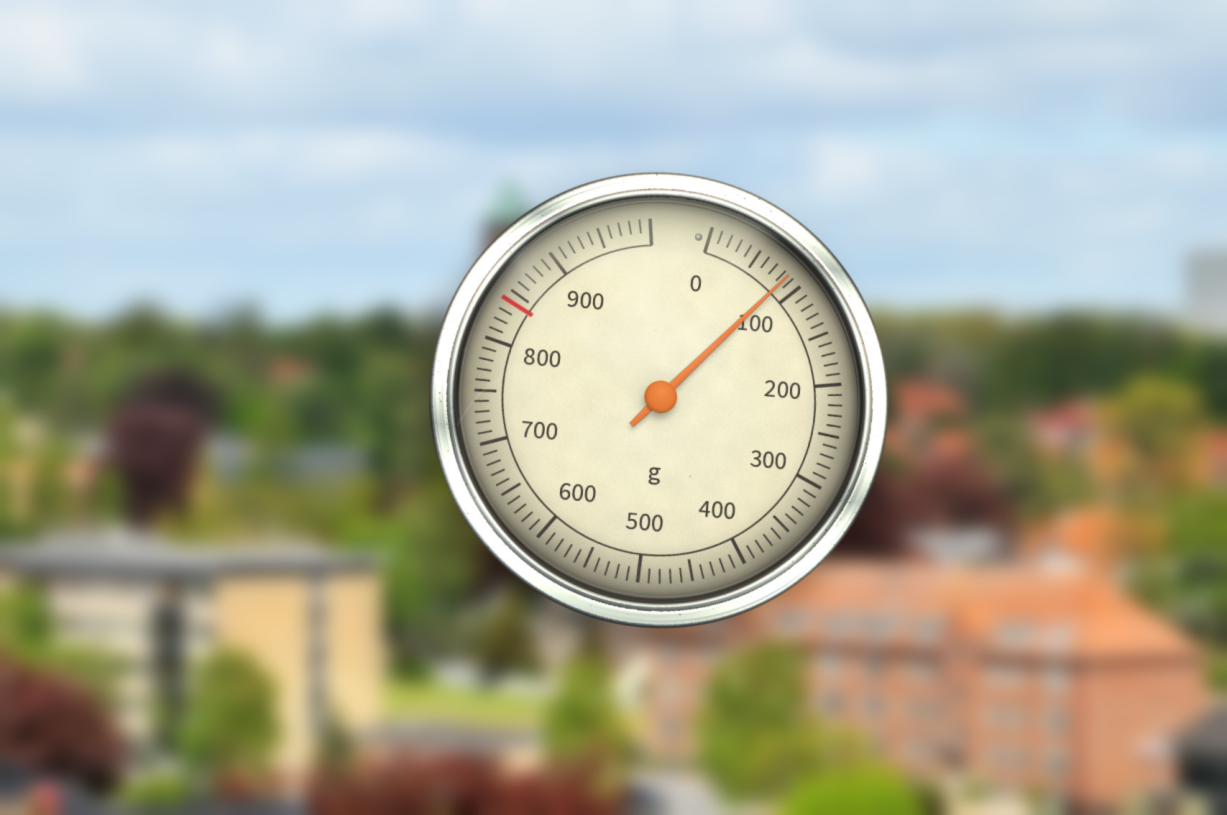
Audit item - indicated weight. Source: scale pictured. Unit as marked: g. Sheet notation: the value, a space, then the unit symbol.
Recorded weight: 85 g
